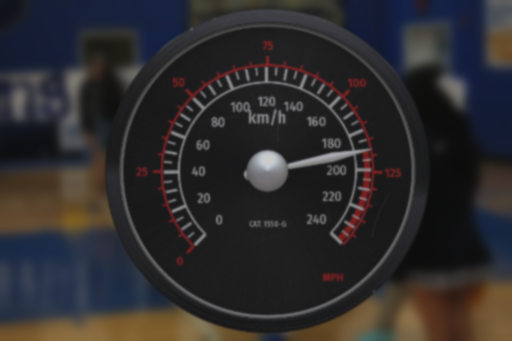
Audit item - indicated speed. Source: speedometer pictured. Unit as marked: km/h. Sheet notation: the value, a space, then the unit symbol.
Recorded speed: 190 km/h
